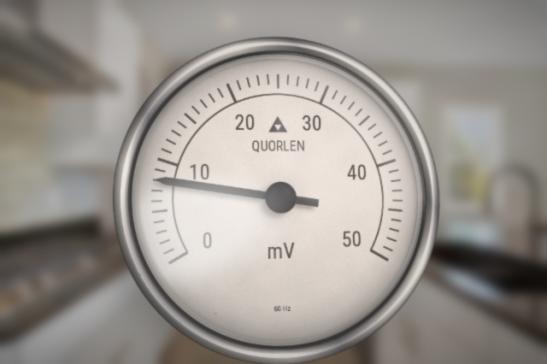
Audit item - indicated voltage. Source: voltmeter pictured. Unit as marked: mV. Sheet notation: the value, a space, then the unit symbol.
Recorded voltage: 8 mV
